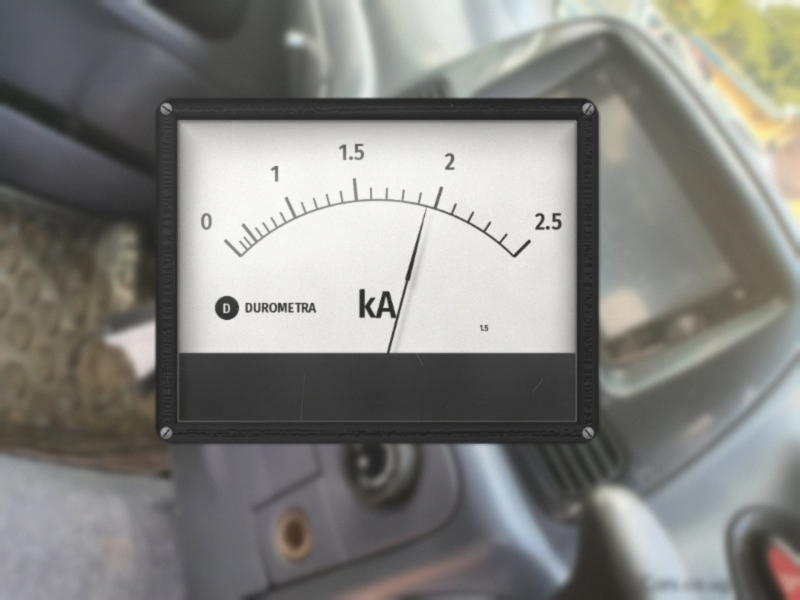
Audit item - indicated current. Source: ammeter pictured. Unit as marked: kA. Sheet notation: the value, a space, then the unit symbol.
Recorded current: 1.95 kA
